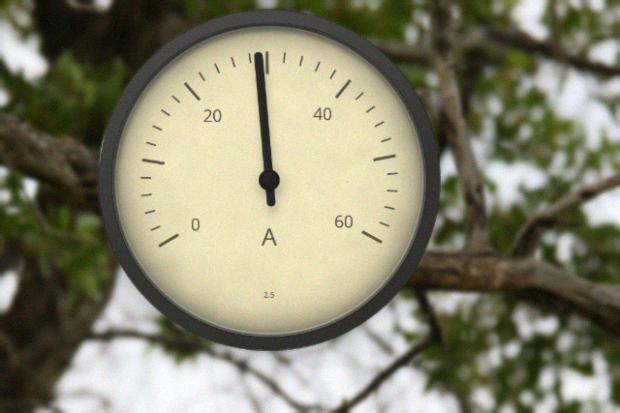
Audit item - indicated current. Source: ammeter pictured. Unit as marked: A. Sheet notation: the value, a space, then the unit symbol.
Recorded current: 29 A
